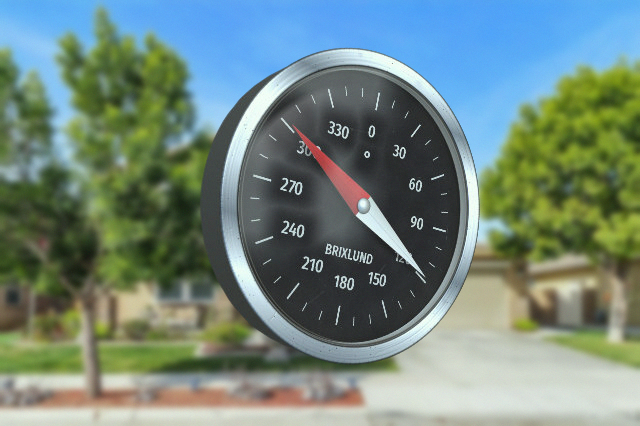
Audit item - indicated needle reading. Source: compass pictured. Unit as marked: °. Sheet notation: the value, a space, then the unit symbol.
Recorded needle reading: 300 °
